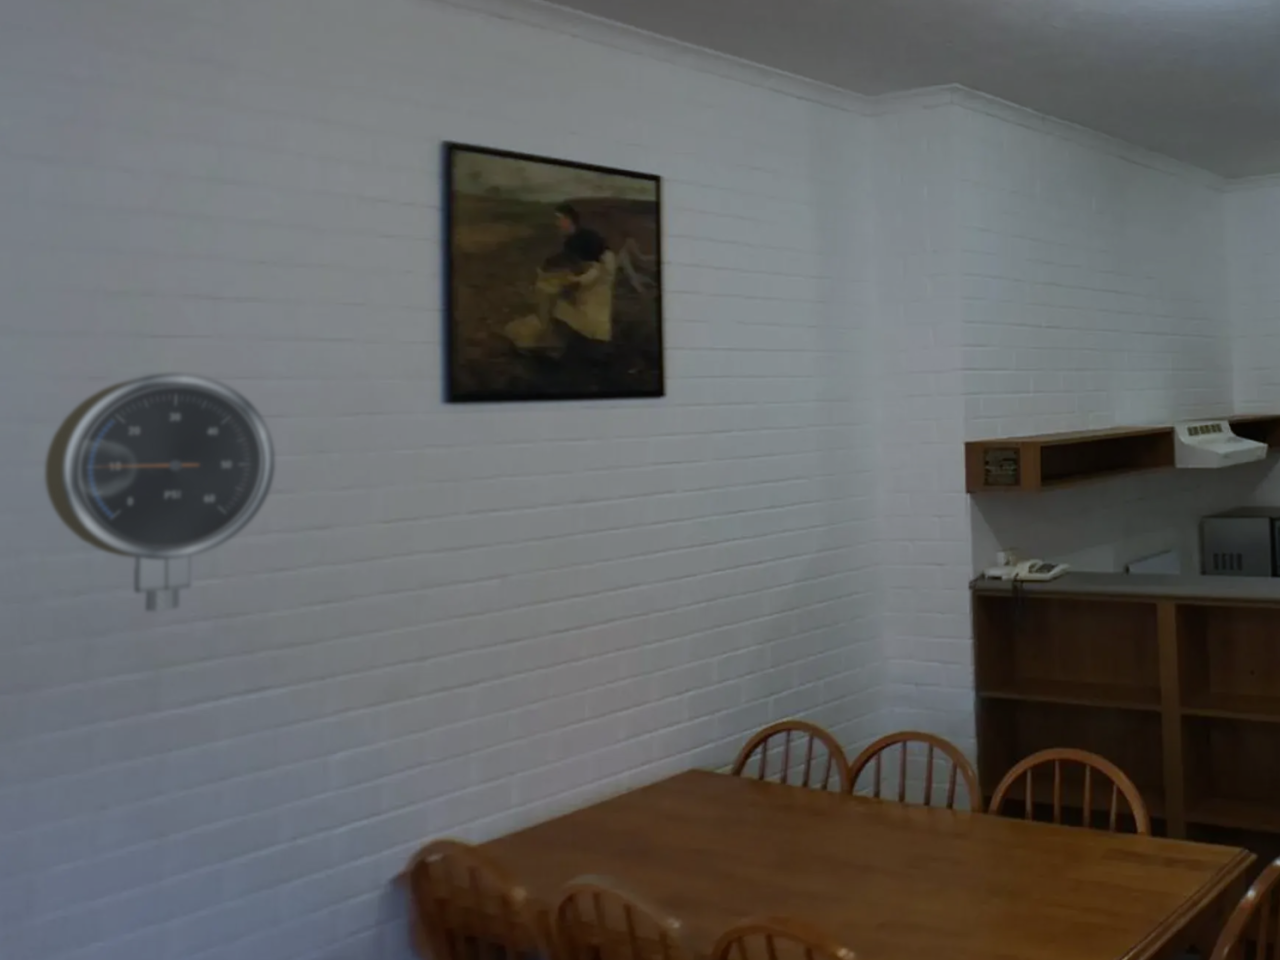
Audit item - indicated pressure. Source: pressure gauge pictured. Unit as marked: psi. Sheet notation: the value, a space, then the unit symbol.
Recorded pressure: 10 psi
